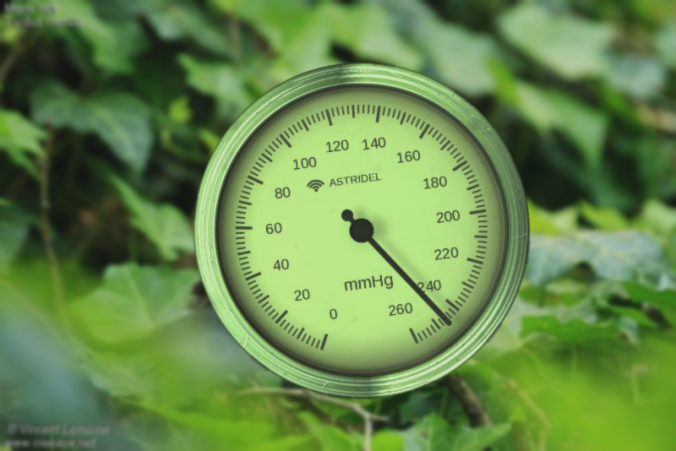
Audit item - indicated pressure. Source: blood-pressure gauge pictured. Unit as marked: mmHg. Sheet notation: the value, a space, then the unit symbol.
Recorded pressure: 246 mmHg
